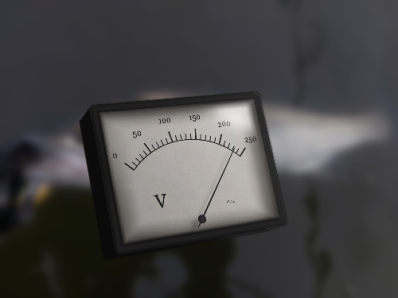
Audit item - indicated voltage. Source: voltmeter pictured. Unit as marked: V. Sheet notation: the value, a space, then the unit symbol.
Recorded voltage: 230 V
